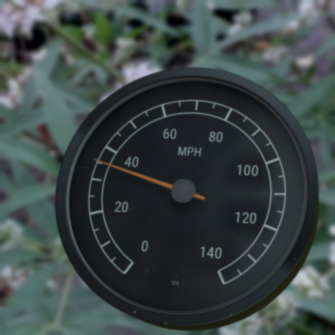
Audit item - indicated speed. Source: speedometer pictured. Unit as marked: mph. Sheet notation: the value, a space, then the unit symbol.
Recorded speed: 35 mph
